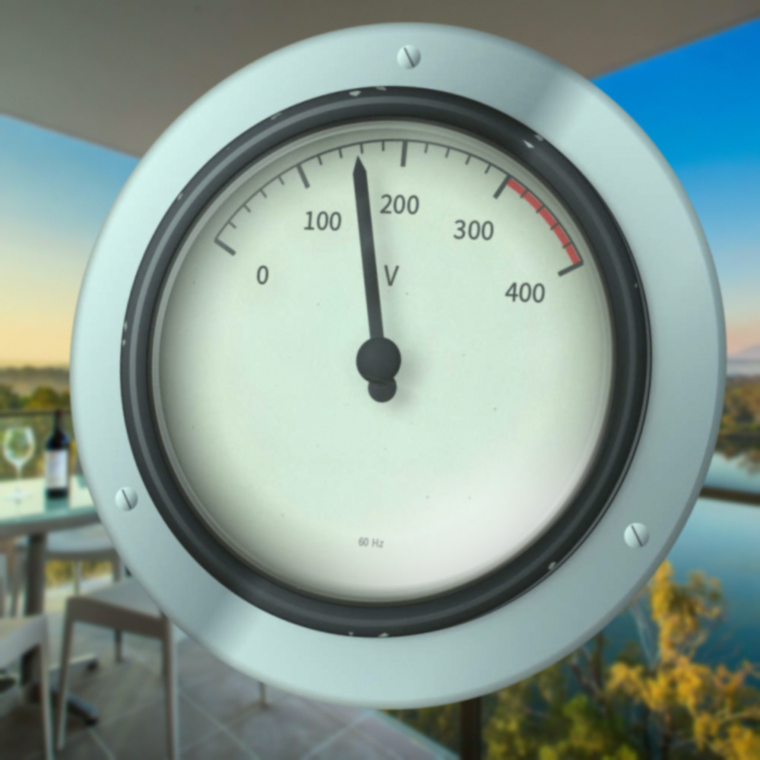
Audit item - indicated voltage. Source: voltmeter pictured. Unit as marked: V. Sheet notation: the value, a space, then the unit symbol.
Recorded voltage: 160 V
